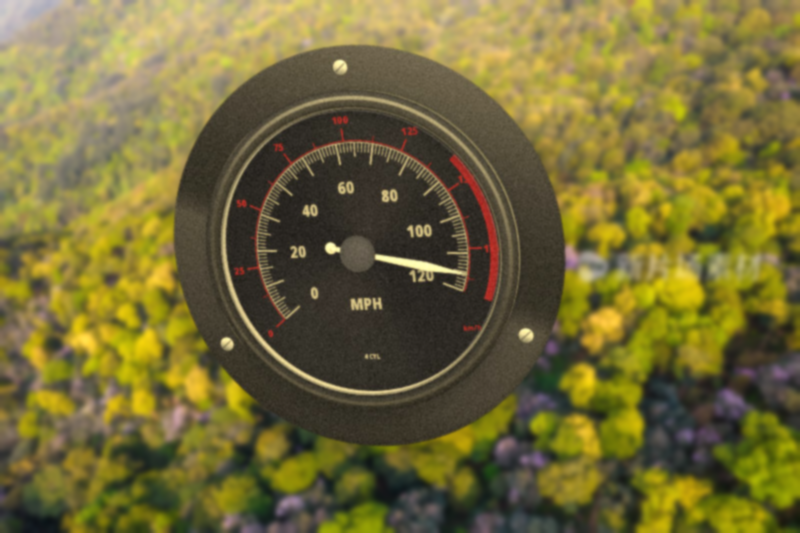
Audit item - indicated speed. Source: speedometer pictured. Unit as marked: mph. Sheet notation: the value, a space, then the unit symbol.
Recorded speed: 115 mph
